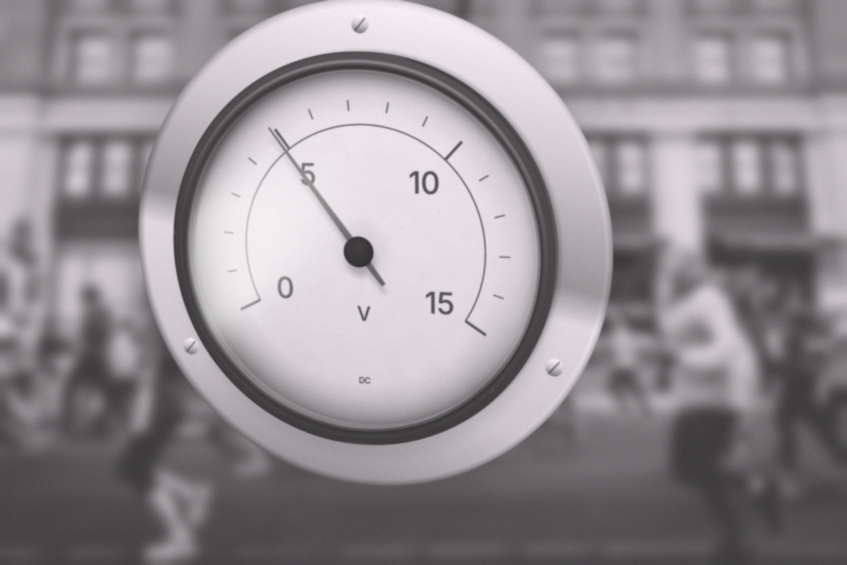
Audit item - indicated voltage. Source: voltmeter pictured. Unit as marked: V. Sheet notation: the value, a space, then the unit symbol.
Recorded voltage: 5 V
